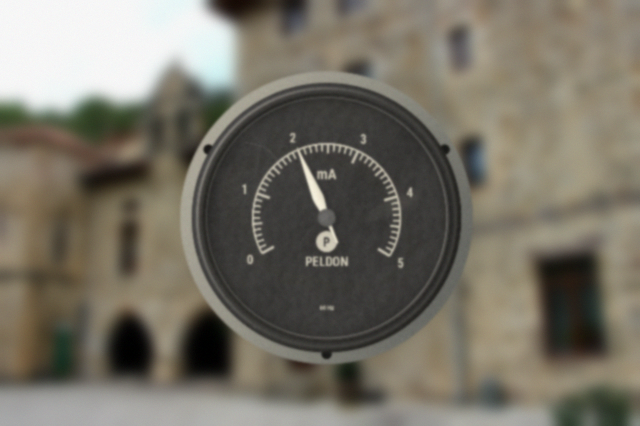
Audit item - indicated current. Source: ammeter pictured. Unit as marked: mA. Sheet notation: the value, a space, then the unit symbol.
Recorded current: 2 mA
